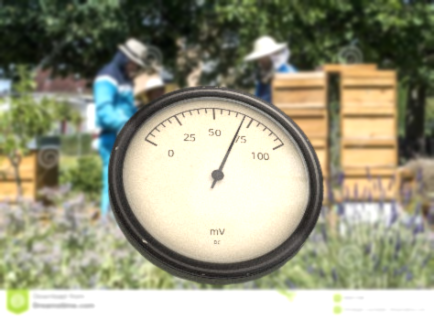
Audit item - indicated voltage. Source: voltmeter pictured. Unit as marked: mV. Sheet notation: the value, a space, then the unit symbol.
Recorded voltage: 70 mV
